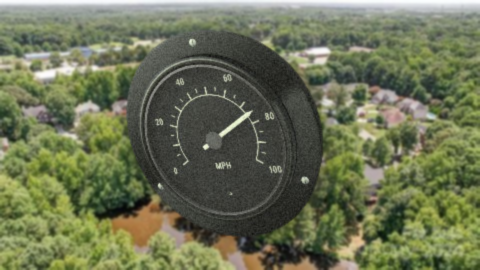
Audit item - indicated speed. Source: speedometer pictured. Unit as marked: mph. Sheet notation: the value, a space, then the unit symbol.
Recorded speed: 75 mph
